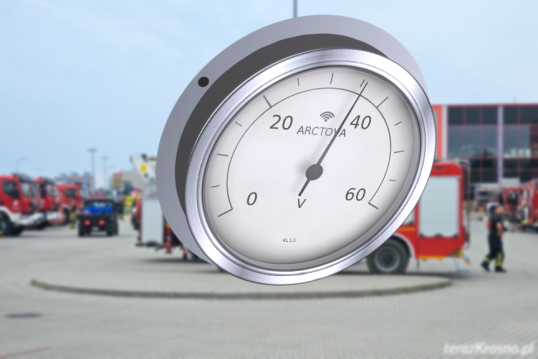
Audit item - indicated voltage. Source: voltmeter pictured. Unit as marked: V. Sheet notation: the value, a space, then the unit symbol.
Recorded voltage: 35 V
